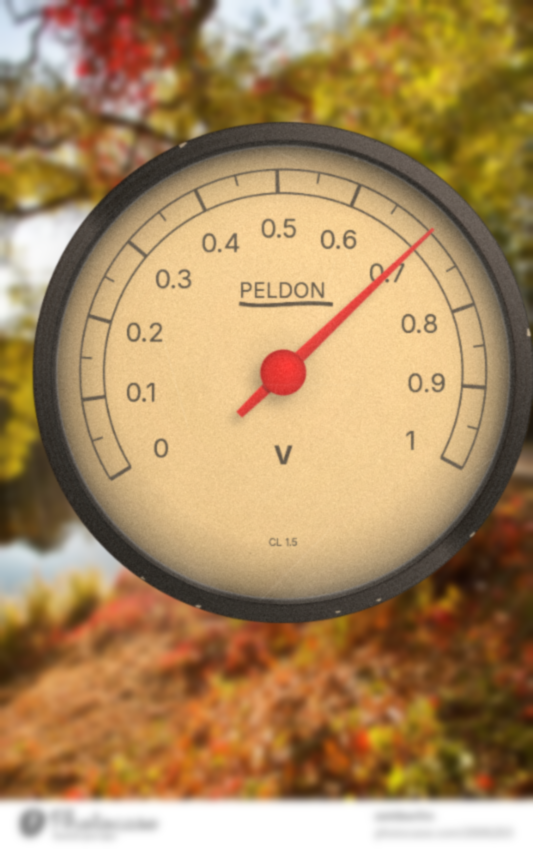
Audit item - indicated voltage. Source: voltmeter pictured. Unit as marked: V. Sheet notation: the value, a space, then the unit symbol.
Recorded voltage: 0.7 V
